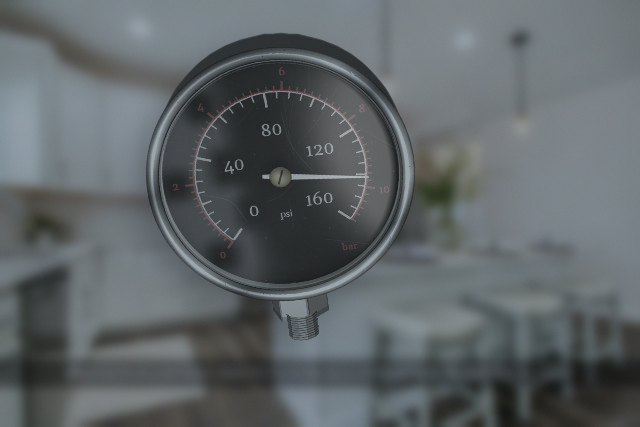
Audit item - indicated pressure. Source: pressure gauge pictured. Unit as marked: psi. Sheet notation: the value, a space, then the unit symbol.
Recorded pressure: 140 psi
